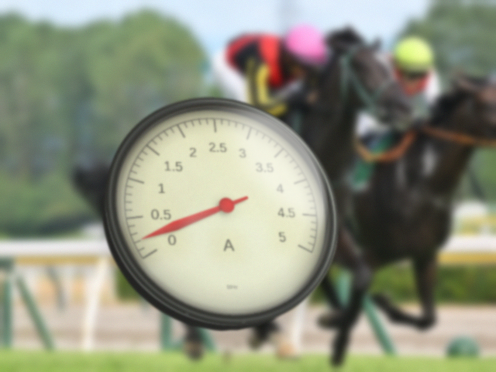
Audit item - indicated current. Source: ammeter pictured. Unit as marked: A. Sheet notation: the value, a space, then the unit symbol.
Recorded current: 0.2 A
